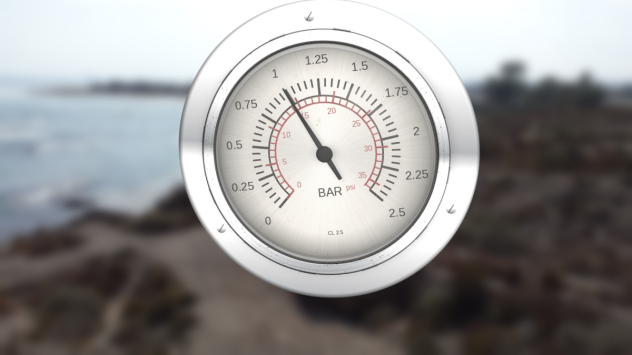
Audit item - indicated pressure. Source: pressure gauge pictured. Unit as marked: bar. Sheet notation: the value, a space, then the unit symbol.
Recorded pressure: 1 bar
